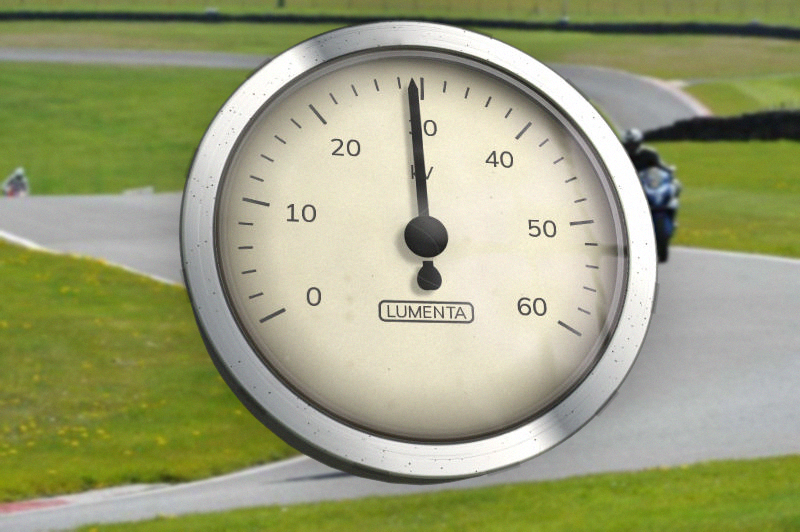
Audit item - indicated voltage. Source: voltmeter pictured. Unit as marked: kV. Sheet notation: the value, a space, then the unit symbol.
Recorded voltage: 29 kV
